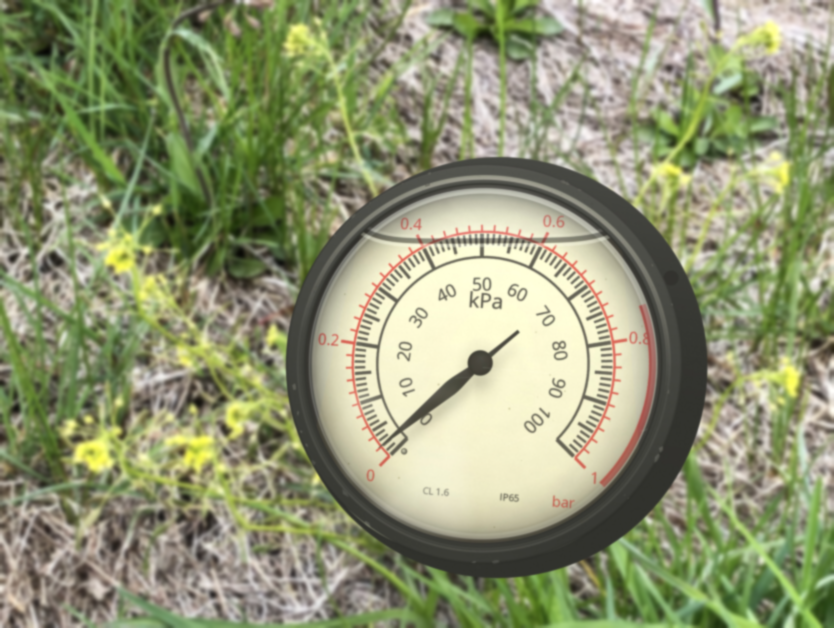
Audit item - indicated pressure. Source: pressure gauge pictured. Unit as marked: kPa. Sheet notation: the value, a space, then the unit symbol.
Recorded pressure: 2 kPa
